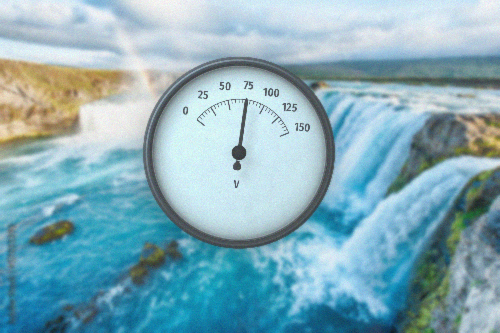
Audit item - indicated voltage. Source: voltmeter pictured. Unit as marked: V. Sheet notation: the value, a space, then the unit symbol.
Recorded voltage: 75 V
